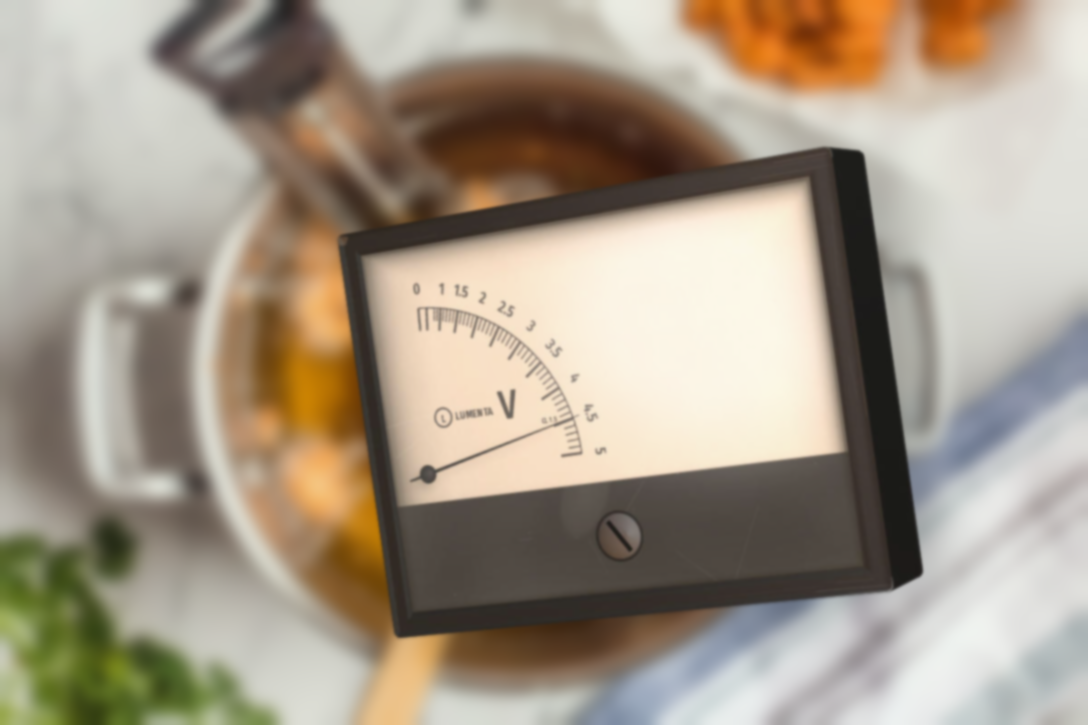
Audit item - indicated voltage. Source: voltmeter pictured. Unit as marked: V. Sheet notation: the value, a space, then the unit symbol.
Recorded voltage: 4.5 V
